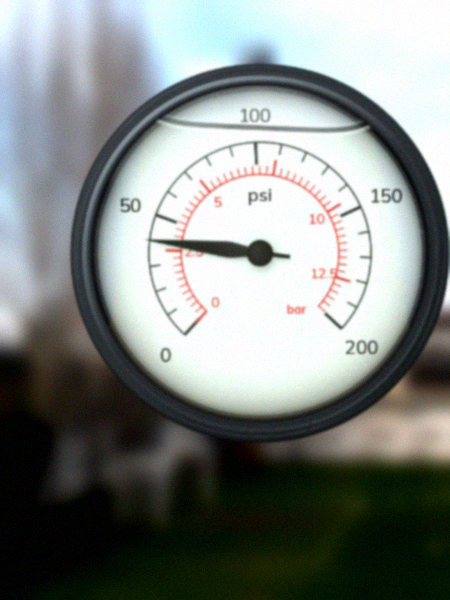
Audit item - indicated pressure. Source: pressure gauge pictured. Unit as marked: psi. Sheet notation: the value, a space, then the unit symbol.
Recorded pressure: 40 psi
